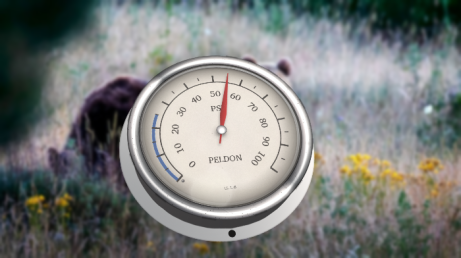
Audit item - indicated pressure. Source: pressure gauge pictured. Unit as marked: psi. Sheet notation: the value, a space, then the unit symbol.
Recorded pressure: 55 psi
